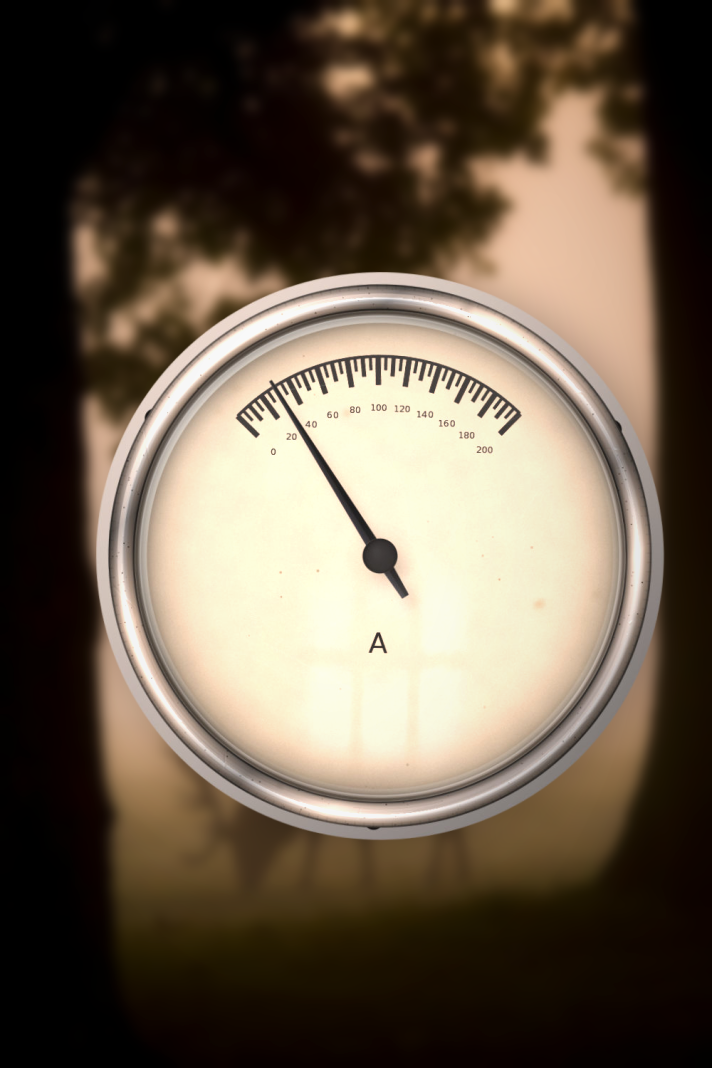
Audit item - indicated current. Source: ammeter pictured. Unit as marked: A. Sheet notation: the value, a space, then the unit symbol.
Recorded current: 30 A
